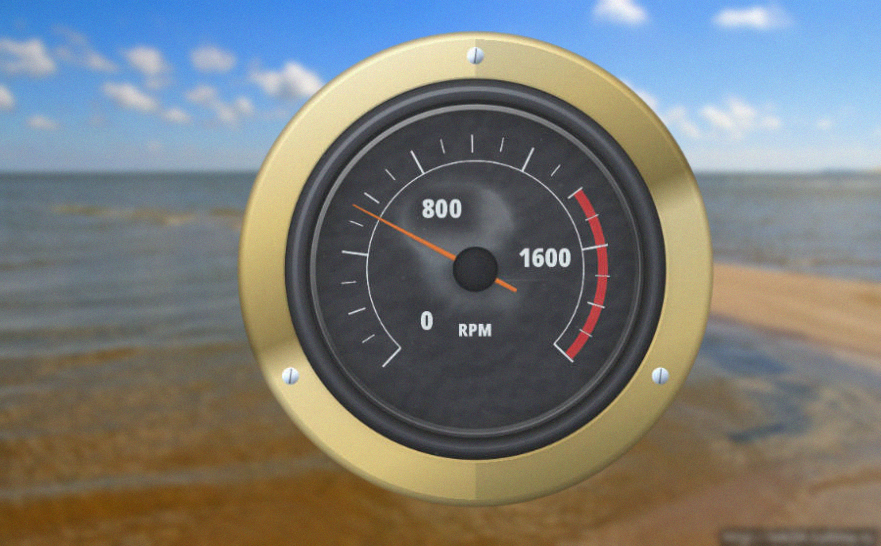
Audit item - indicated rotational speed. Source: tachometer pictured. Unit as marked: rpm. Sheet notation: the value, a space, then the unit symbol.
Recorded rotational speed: 550 rpm
